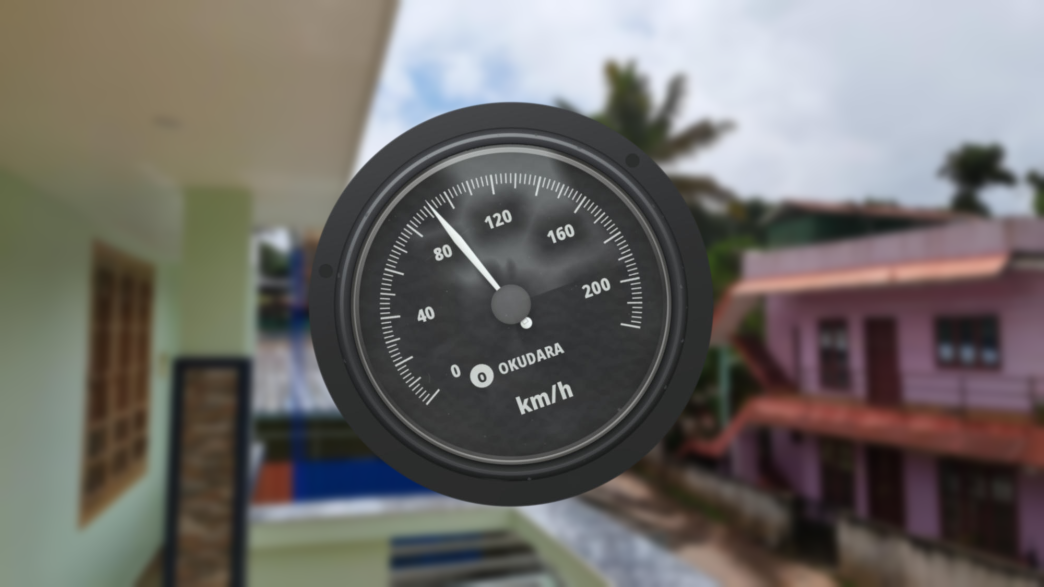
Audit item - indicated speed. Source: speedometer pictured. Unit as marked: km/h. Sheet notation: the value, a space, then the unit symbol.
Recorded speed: 92 km/h
